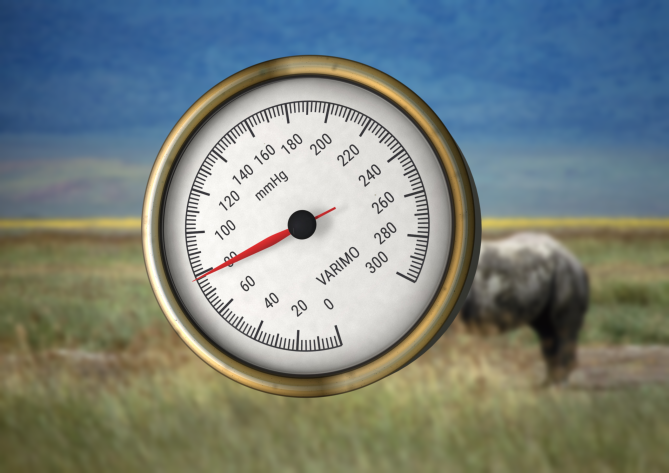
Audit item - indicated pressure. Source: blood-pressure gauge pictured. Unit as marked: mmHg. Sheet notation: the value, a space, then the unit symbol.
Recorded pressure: 78 mmHg
